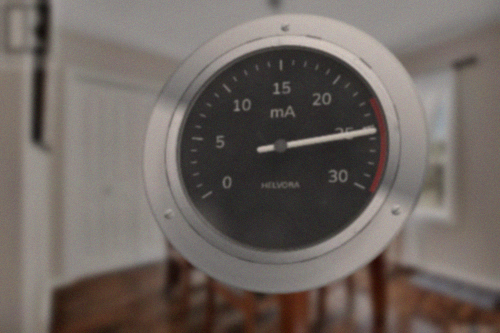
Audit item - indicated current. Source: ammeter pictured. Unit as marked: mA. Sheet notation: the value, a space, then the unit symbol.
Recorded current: 25.5 mA
